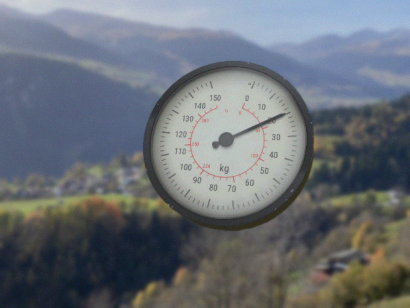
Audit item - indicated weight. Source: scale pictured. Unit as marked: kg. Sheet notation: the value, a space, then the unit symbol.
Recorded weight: 20 kg
